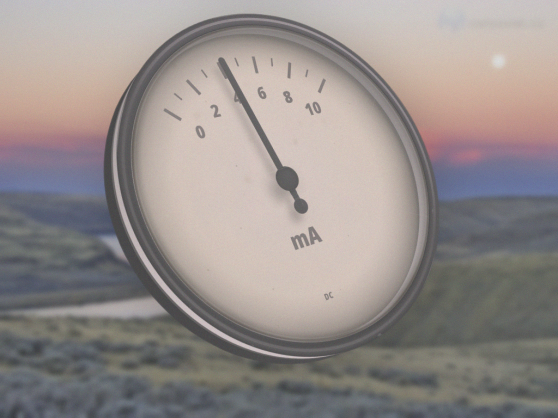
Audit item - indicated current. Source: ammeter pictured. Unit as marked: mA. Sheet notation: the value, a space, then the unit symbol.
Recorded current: 4 mA
